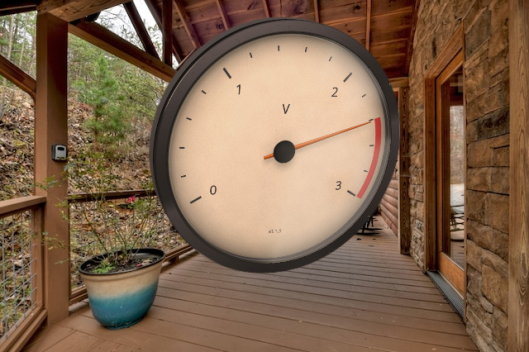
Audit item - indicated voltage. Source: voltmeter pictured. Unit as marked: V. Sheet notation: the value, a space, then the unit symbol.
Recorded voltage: 2.4 V
